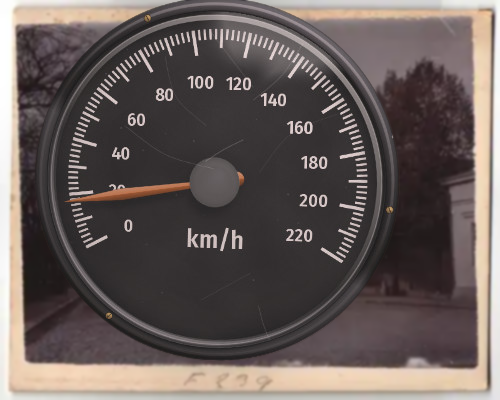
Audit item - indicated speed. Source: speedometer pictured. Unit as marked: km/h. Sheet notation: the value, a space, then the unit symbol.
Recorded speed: 18 km/h
